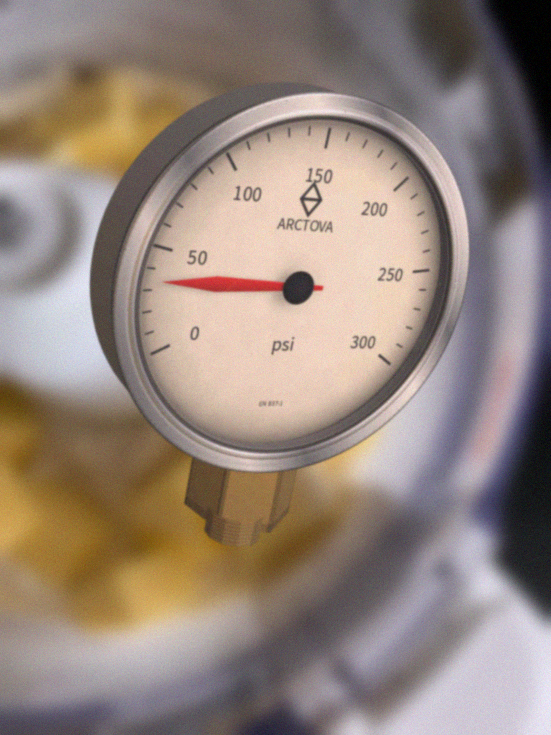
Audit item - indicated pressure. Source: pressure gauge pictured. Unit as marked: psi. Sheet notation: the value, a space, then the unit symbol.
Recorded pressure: 35 psi
